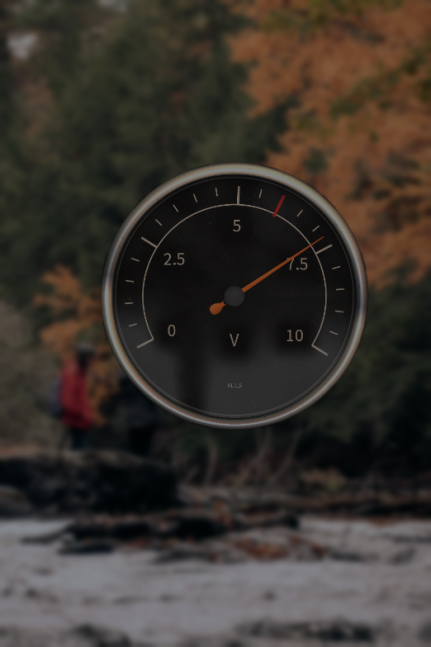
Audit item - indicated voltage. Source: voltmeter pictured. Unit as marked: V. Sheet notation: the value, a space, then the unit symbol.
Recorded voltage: 7.25 V
